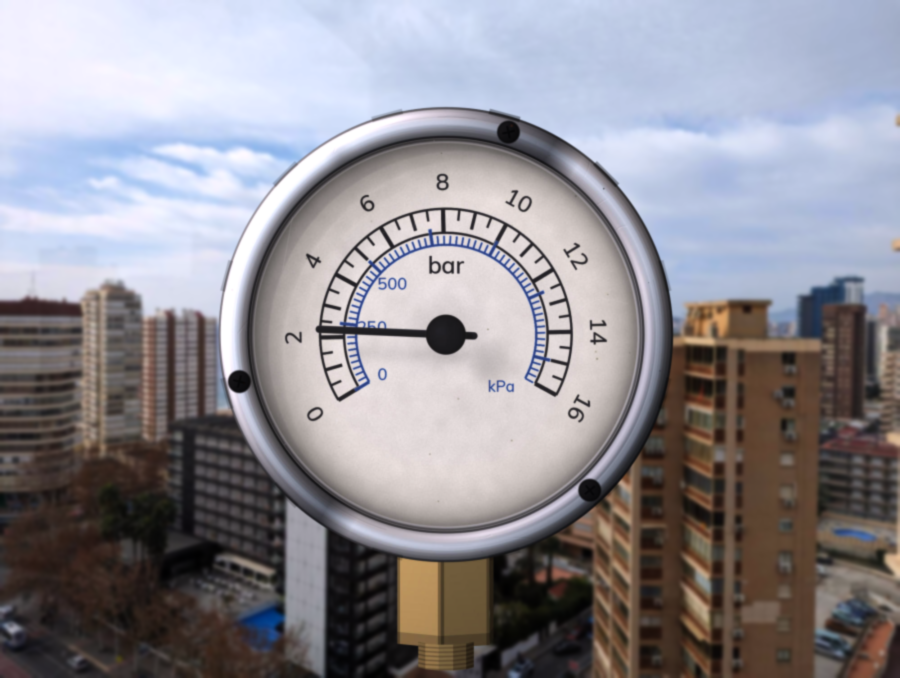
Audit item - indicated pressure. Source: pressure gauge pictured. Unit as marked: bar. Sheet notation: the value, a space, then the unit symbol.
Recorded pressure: 2.25 bar
